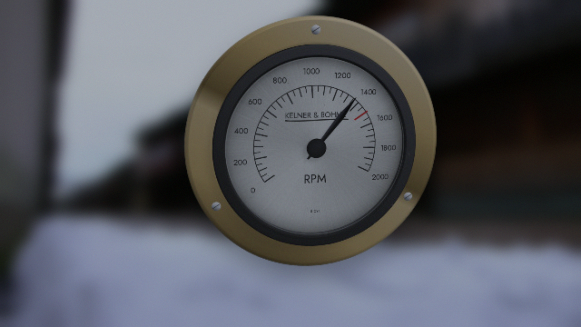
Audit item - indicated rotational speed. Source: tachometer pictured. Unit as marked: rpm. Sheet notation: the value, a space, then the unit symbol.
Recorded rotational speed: 1350 rpm
